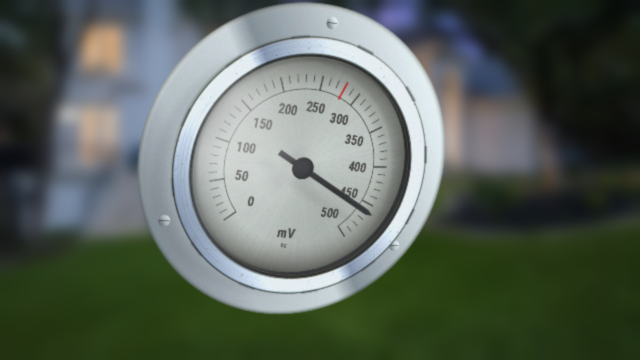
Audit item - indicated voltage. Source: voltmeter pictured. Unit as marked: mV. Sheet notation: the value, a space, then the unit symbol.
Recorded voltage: 460 mV
